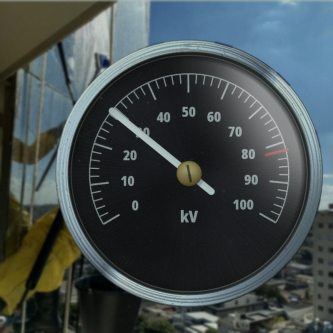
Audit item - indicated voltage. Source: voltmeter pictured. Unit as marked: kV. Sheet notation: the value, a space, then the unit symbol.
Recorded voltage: 29 kV
